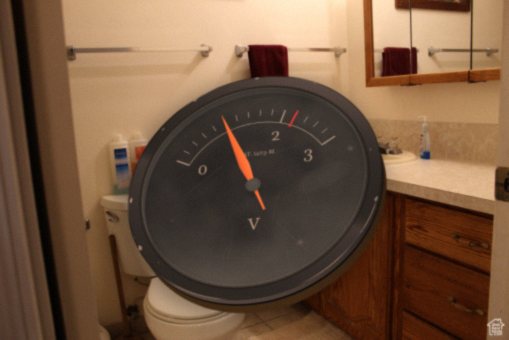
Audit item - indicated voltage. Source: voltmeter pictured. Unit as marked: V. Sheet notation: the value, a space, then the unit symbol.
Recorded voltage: 1 V
